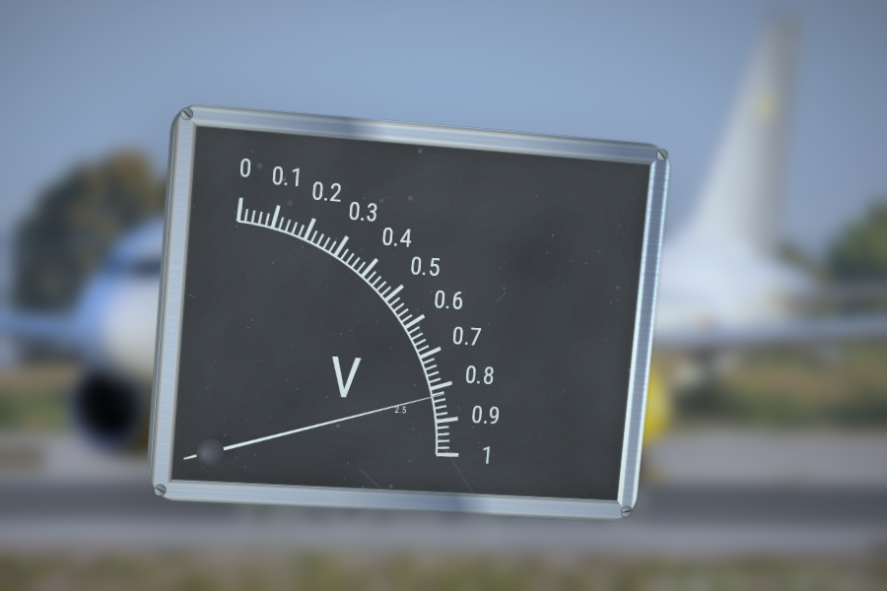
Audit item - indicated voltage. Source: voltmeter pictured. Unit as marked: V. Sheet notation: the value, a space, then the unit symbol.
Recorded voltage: 0.82 V
